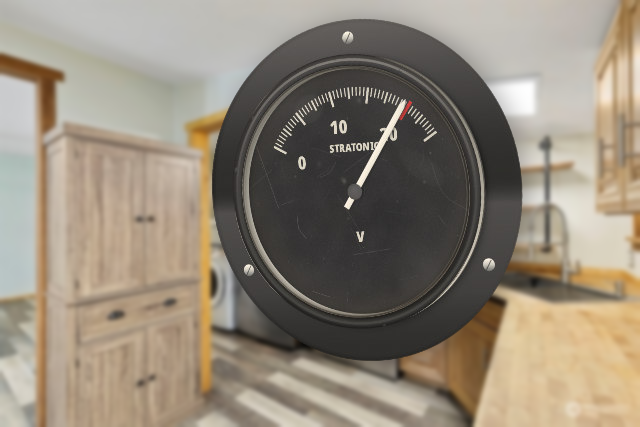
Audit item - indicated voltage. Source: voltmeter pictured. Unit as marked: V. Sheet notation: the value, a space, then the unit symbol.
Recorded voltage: 20 V
